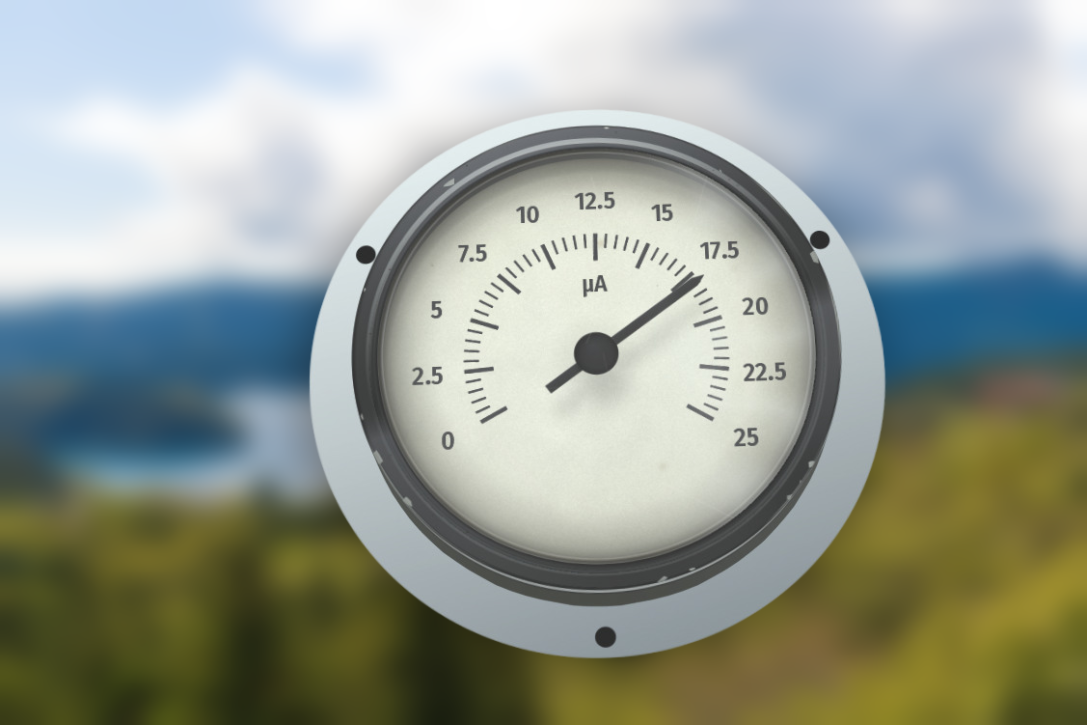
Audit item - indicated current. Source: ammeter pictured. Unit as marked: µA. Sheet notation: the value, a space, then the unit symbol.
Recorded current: 18 µA
